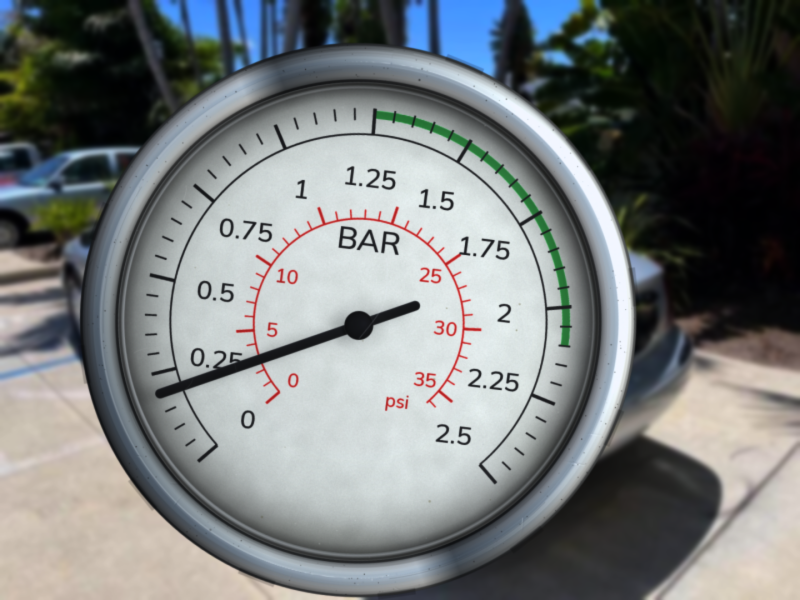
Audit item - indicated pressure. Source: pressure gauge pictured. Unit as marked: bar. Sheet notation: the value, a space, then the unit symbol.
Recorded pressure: 0.2 bar
